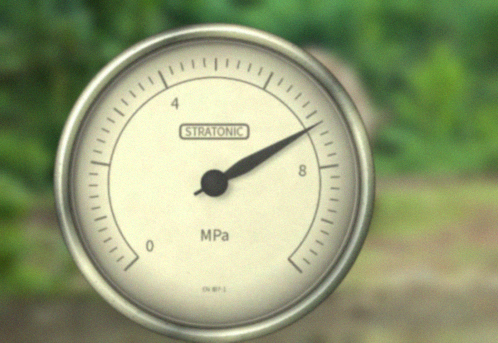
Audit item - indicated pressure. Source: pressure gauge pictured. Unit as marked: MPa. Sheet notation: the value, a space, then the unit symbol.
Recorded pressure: 7.2 MPa
